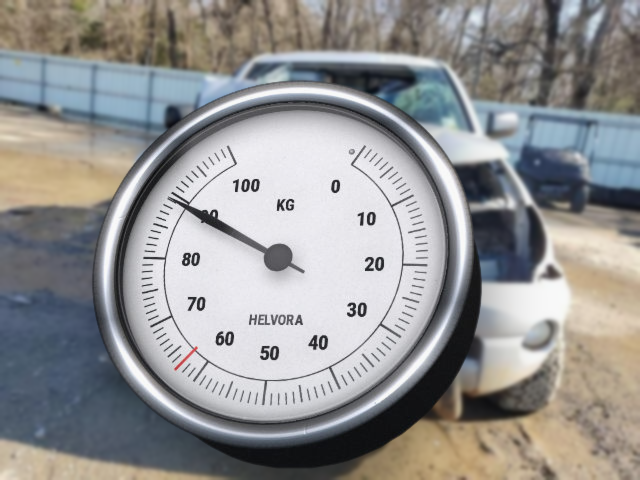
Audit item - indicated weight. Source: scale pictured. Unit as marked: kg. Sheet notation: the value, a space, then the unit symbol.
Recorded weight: 89 kg
